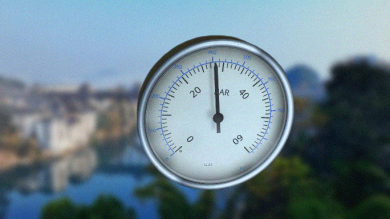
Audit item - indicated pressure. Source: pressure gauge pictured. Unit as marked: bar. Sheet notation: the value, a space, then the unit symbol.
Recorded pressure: 28 bar
